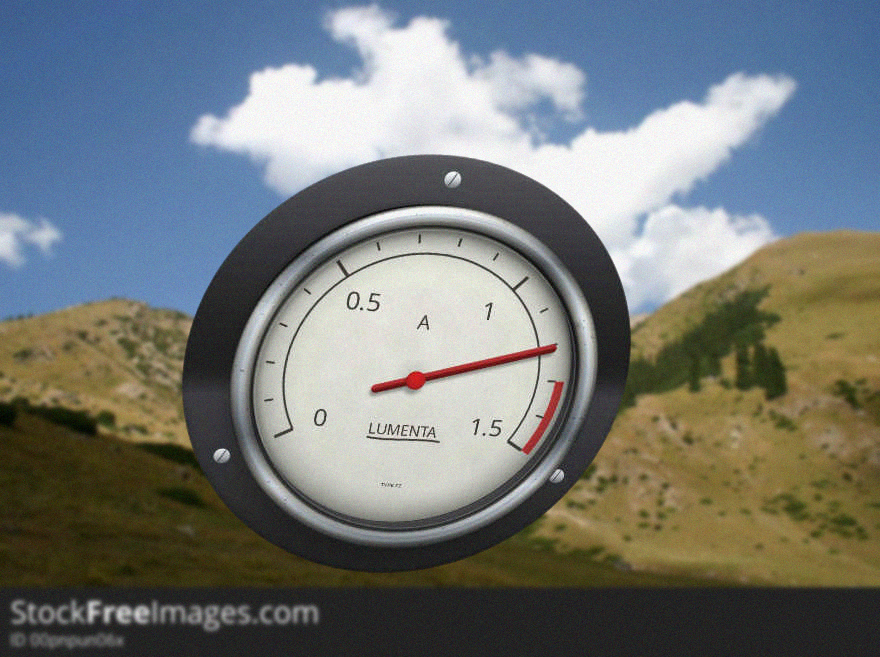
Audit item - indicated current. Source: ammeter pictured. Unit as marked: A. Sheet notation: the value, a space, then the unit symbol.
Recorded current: 1.2 A
